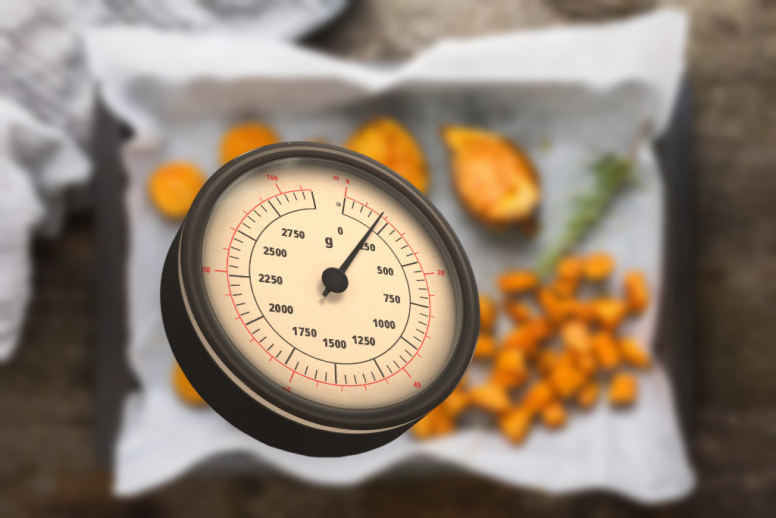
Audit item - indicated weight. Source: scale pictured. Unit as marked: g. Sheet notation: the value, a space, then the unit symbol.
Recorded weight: 200 g
